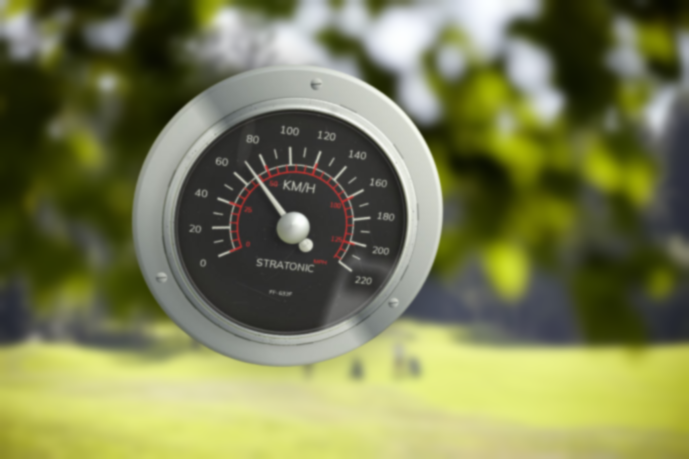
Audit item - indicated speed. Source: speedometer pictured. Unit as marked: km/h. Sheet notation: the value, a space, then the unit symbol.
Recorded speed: 70 km/h
